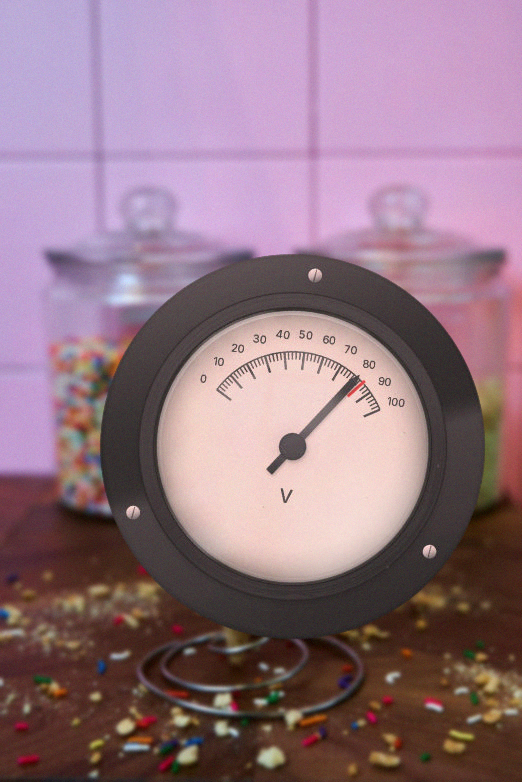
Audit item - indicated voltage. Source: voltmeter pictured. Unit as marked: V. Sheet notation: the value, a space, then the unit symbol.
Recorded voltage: 80 V
